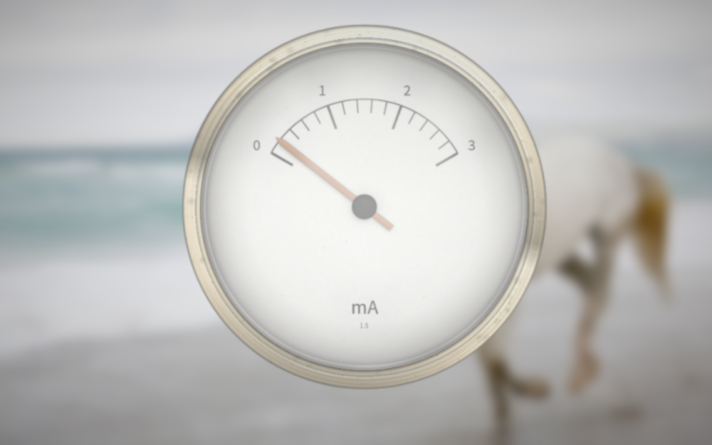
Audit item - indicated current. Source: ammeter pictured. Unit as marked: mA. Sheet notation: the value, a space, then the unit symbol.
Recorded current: 0.2 mA
